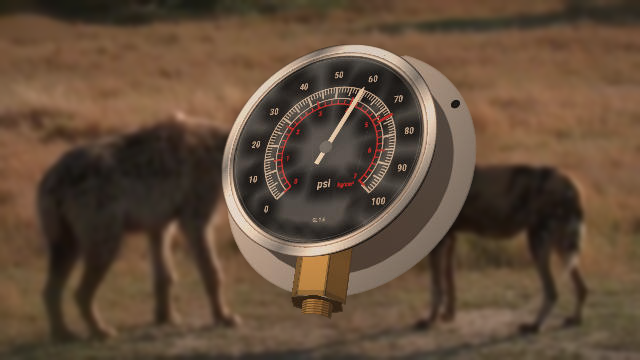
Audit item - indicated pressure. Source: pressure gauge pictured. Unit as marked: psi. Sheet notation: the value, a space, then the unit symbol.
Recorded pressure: 60 psi
